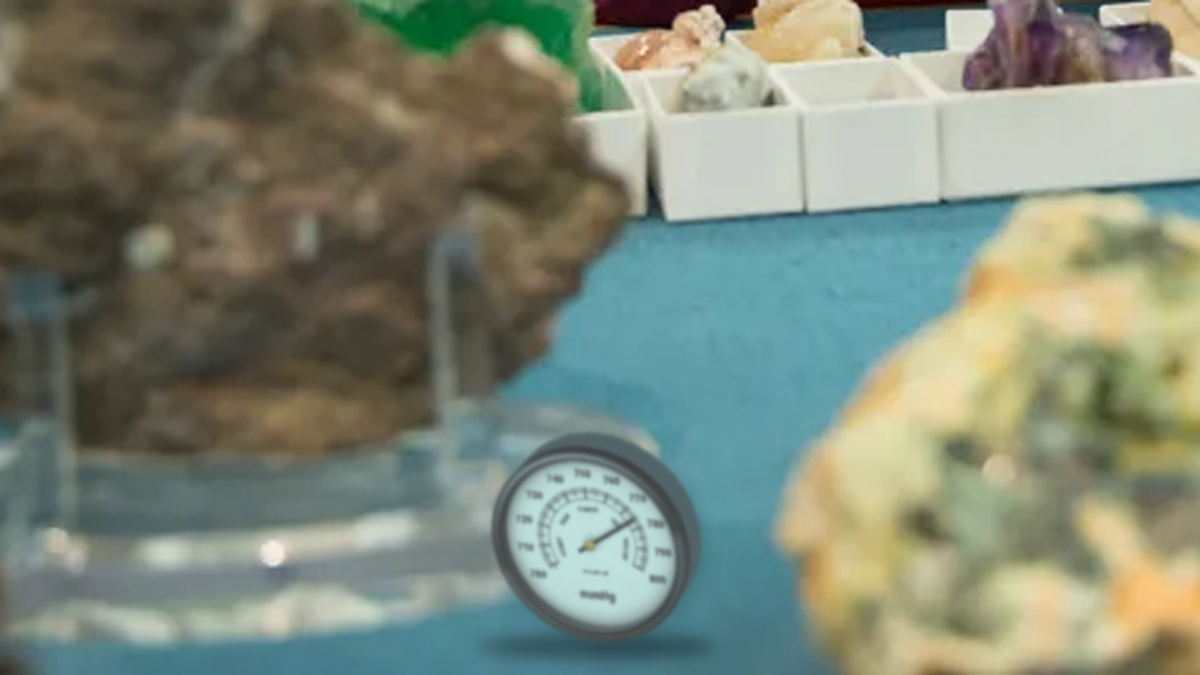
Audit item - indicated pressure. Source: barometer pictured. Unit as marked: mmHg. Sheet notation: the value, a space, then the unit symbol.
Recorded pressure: 775 mmHg
